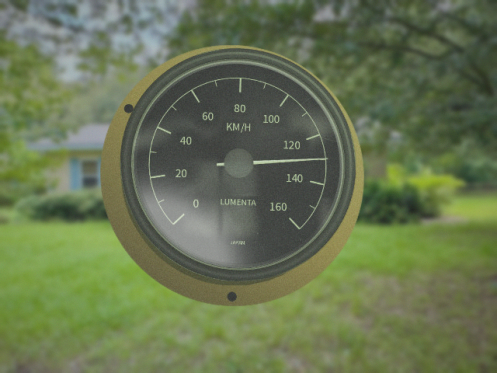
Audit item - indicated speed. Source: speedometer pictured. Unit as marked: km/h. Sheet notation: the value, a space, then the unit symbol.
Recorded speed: 130 km/h
